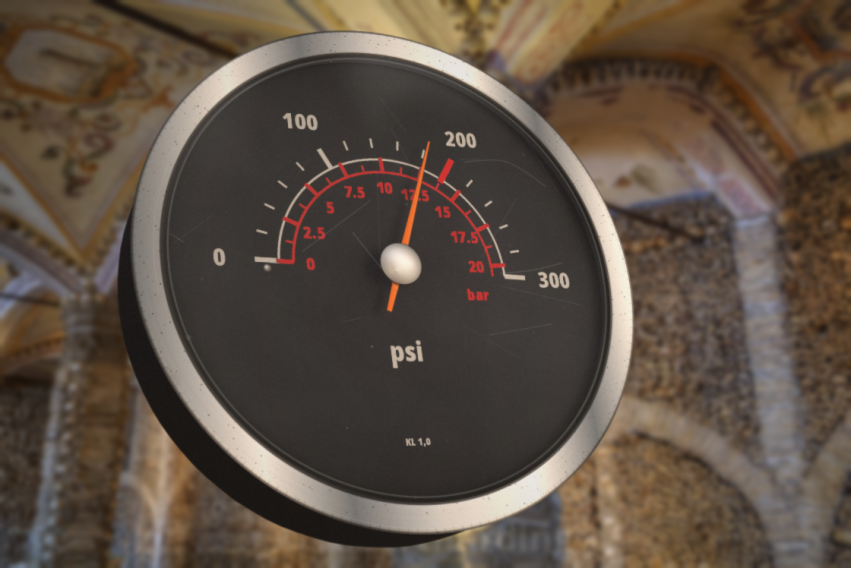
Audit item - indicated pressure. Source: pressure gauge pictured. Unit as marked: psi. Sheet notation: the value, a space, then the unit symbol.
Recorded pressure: 180 psi
